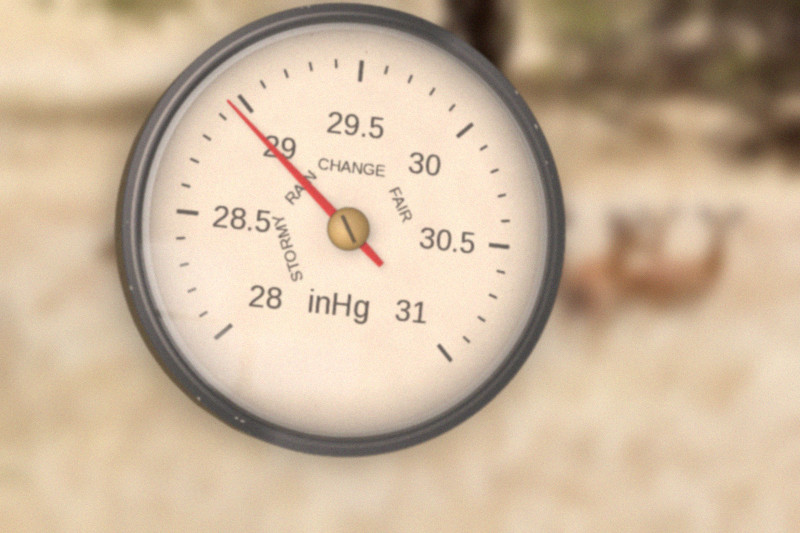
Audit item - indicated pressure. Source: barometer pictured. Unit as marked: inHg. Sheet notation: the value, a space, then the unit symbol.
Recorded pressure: 28.95 inHg
